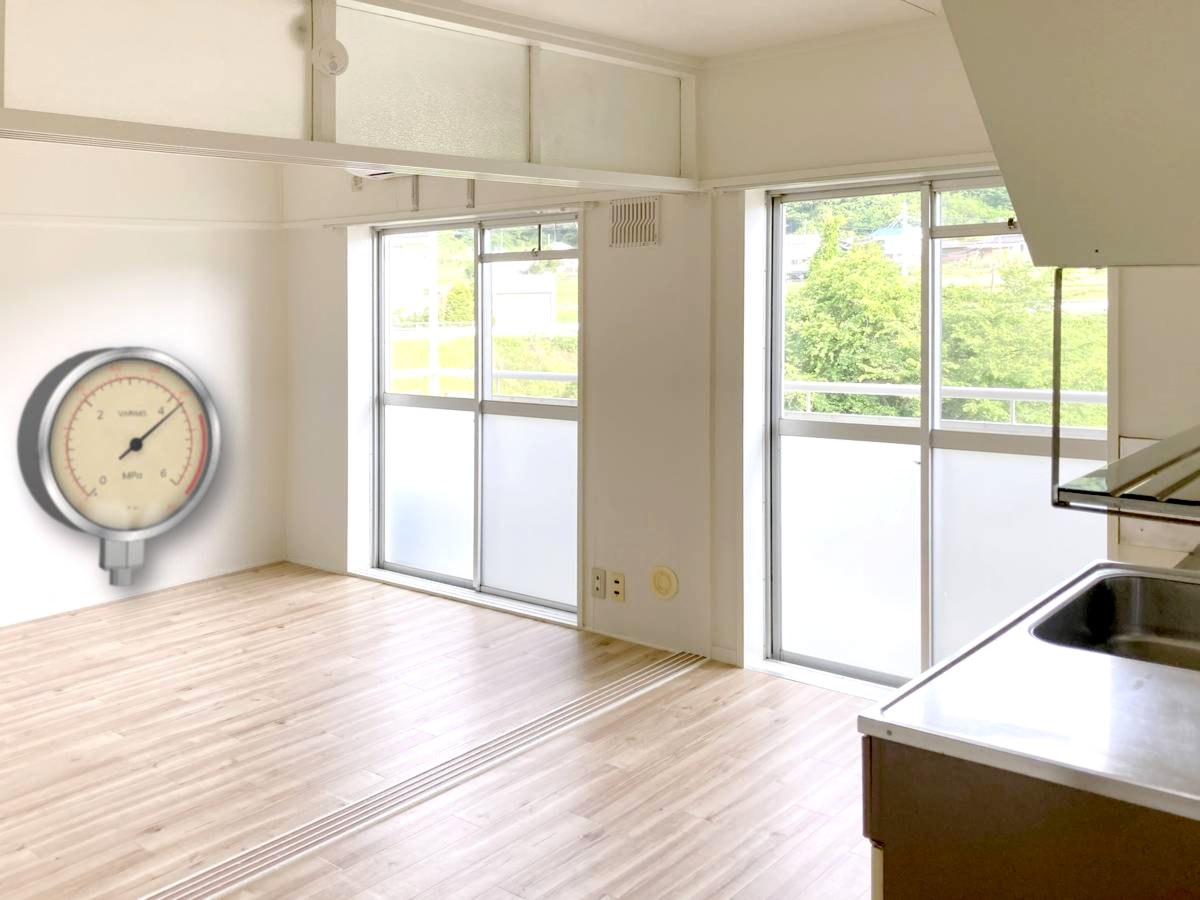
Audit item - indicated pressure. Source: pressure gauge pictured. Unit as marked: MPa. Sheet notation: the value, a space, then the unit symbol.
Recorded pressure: 4.2 MPa
